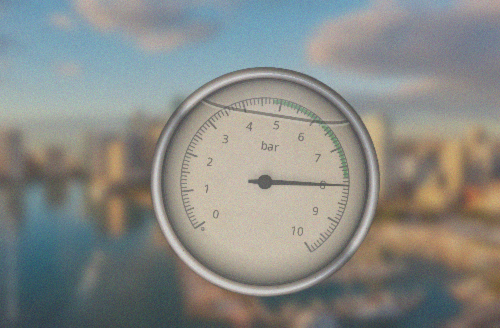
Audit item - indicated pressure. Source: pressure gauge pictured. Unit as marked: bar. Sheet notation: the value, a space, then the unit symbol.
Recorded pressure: 8 bar
